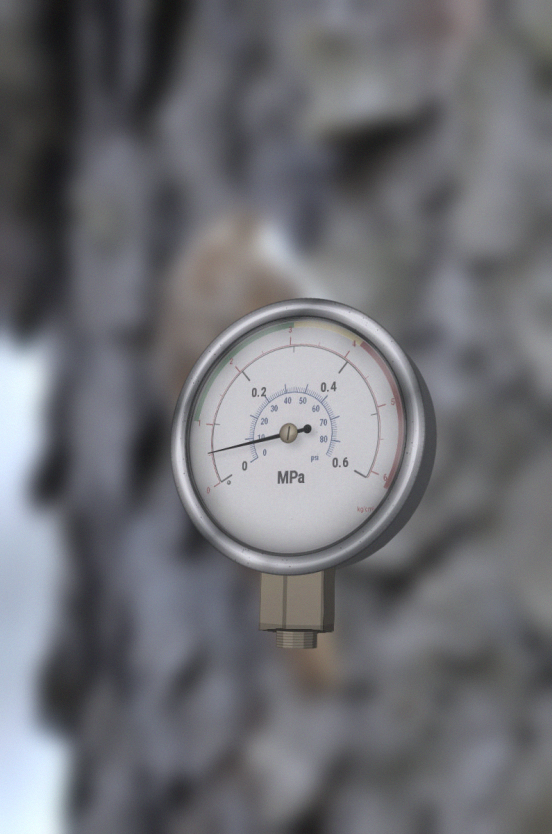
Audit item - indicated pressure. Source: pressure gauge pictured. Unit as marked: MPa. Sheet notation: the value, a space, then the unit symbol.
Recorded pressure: 0.05 MPa
